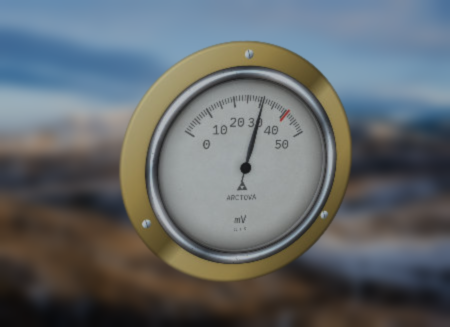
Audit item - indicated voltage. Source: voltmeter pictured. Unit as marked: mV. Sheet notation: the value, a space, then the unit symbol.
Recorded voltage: 30 mV
